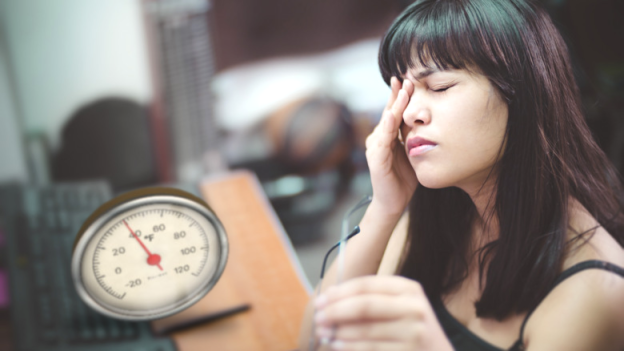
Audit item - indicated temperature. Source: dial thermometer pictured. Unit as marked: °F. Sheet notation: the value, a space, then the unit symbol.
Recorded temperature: 40 °F
